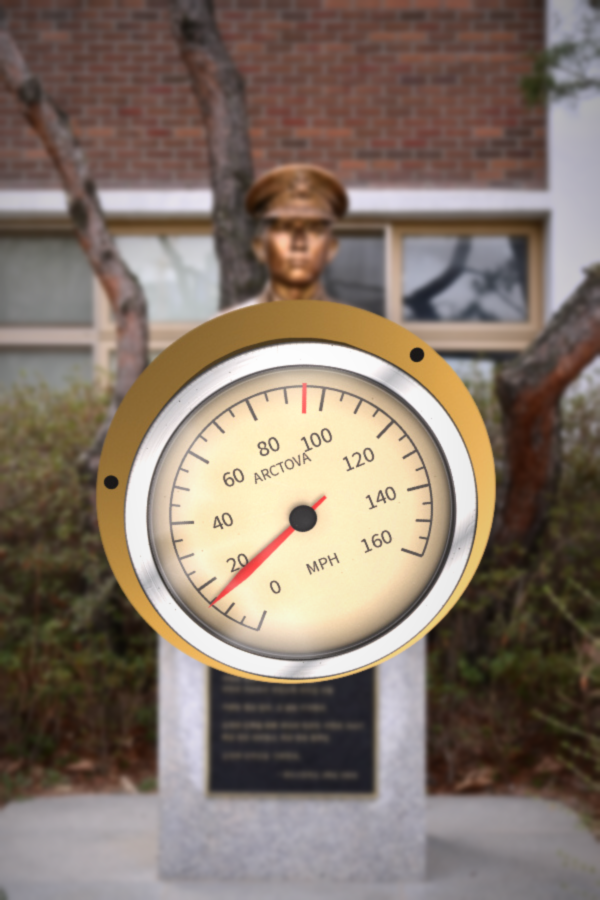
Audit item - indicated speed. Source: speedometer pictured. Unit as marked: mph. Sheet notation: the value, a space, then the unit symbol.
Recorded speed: 15 mph
